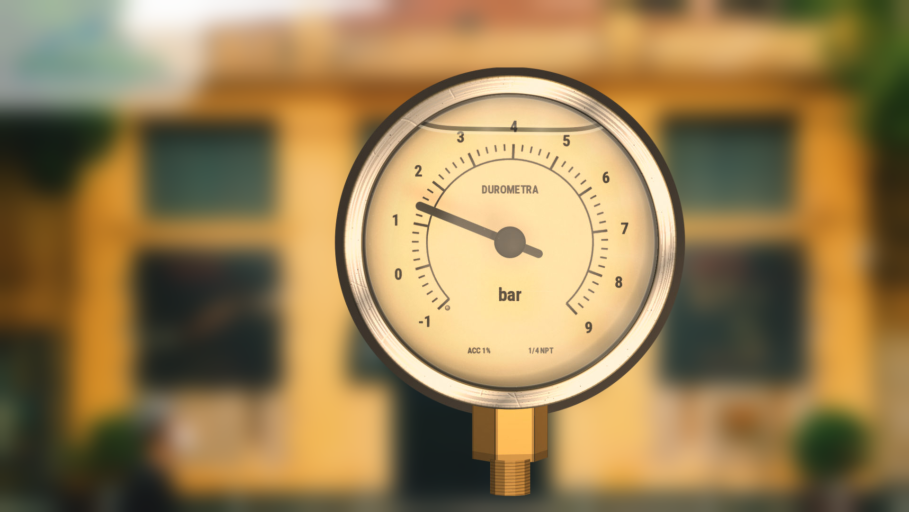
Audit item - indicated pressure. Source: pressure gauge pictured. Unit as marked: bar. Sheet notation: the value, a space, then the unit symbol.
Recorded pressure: 1.4 bar
